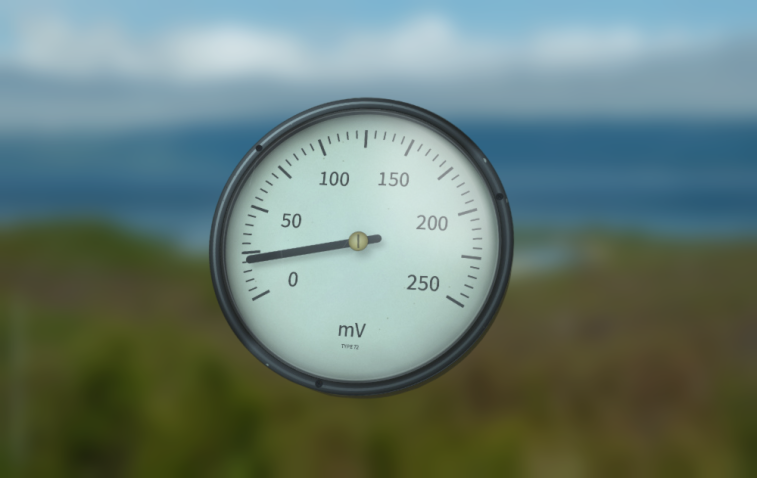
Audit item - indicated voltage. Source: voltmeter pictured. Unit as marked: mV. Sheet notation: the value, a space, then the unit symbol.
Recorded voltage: 20 mV
